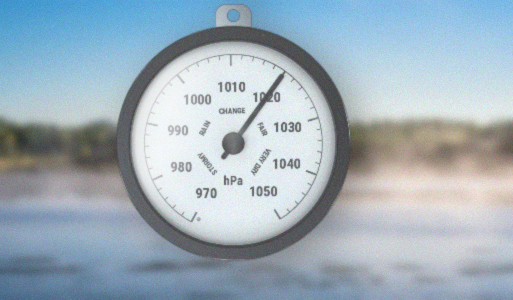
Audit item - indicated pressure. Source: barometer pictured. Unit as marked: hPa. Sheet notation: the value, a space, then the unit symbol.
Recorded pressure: 1020 hPa
